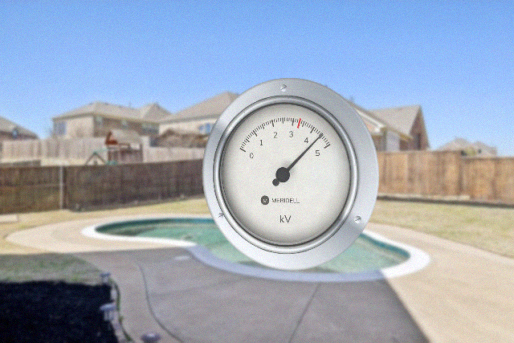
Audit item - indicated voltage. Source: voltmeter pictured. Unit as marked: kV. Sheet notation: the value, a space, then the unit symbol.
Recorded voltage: 4.5 kV
